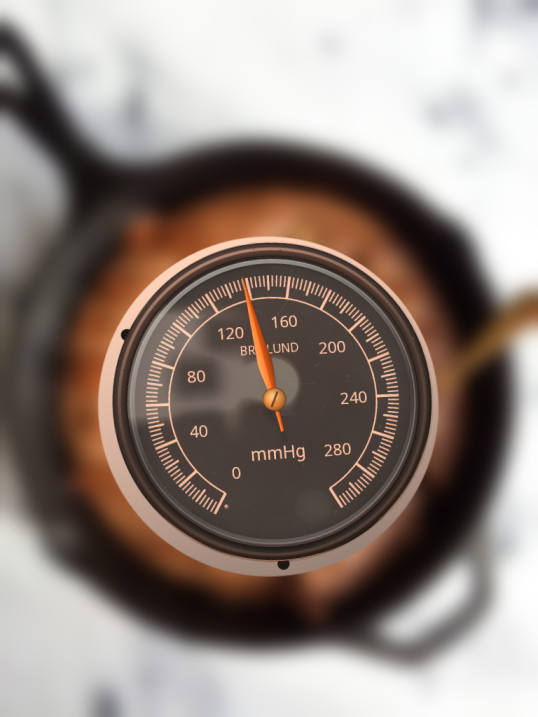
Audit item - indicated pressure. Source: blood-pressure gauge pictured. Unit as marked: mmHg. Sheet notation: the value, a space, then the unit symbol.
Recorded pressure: 138 mmHg
